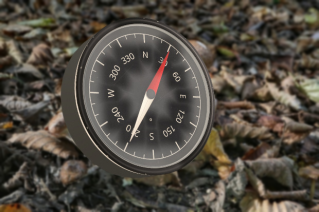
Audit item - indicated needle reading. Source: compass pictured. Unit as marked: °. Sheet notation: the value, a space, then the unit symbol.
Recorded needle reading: 30 °
